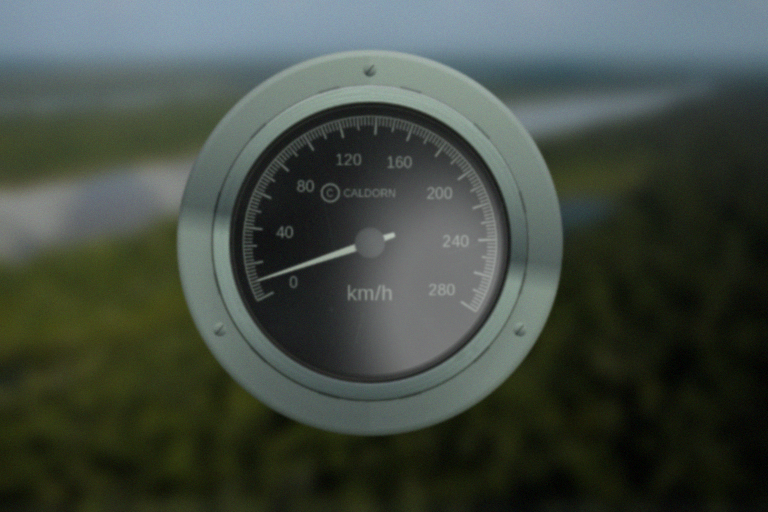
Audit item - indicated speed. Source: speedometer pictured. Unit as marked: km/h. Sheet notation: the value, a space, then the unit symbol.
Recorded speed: 10 km/h
